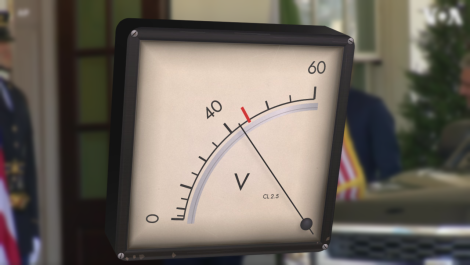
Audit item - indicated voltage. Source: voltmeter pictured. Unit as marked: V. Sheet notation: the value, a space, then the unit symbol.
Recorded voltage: 42.5 V
